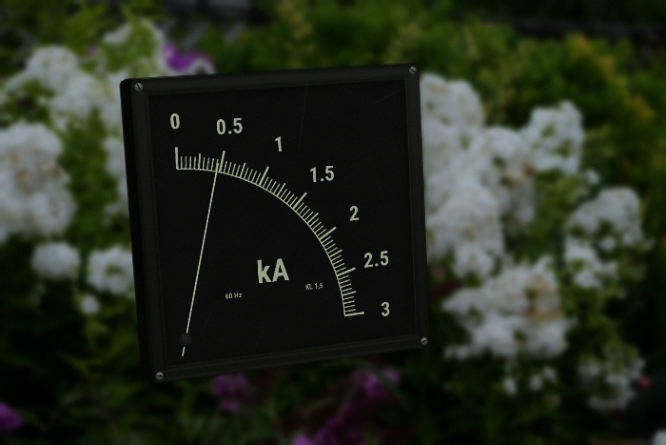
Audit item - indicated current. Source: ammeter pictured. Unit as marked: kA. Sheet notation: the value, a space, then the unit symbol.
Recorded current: 0.45 kA
